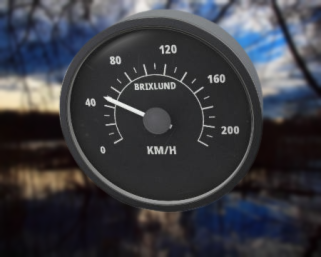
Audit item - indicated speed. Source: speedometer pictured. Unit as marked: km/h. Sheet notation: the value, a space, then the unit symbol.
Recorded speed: 50 km/h
